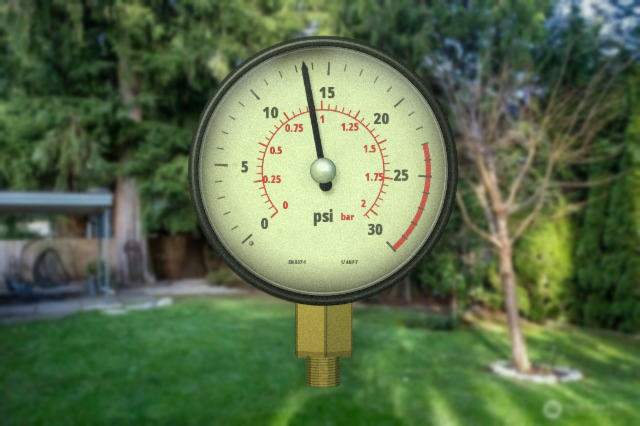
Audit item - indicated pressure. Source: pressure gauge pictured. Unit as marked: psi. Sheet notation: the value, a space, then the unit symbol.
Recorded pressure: 13.5 psi
